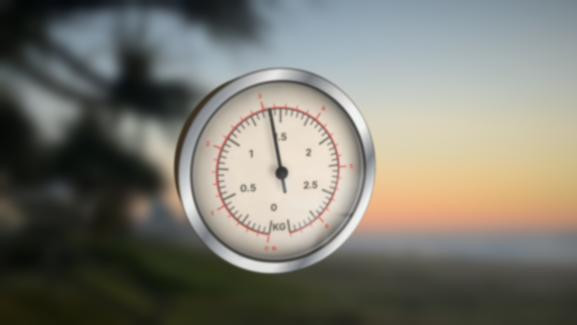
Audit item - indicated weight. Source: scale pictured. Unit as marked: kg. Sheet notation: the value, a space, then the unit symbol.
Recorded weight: 1.4 kg
